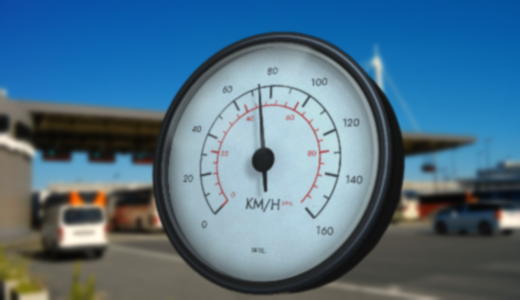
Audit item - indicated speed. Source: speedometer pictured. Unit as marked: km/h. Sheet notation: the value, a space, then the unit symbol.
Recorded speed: 75 km/h
